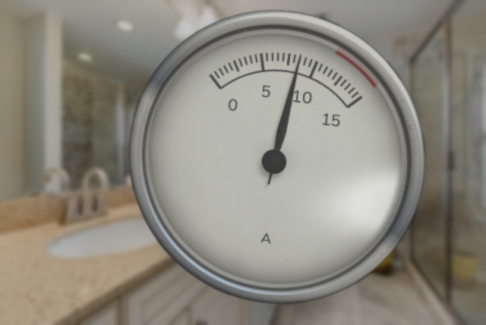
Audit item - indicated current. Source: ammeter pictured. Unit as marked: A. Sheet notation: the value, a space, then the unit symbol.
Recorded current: 8.5 A
